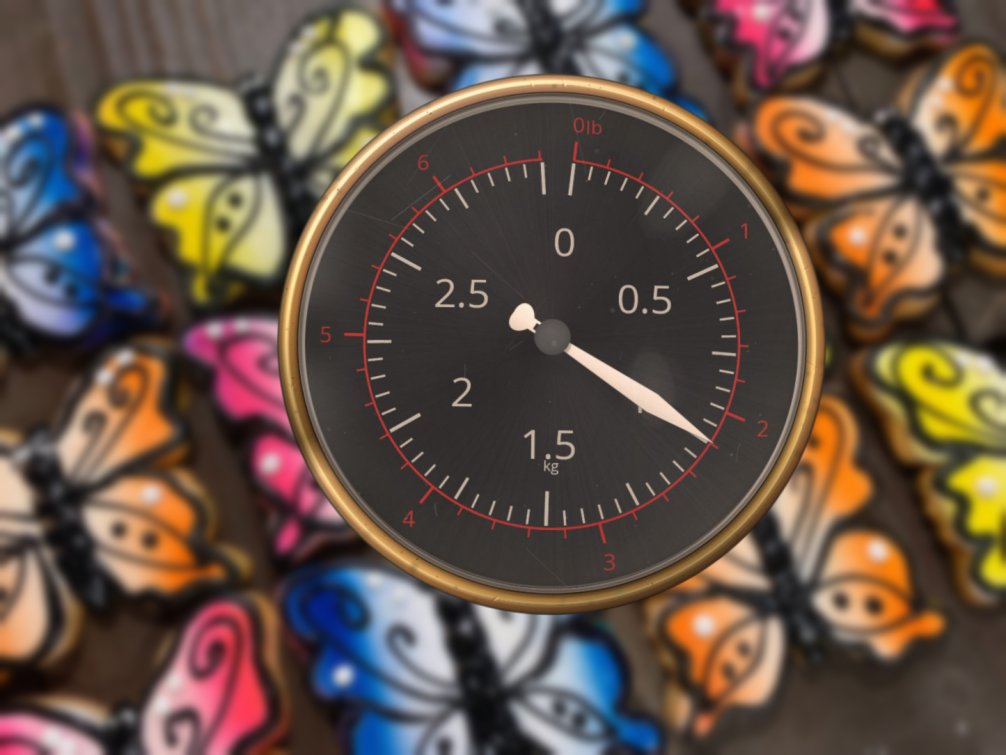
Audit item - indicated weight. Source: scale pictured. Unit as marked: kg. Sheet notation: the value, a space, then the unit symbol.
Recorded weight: 1 kg
